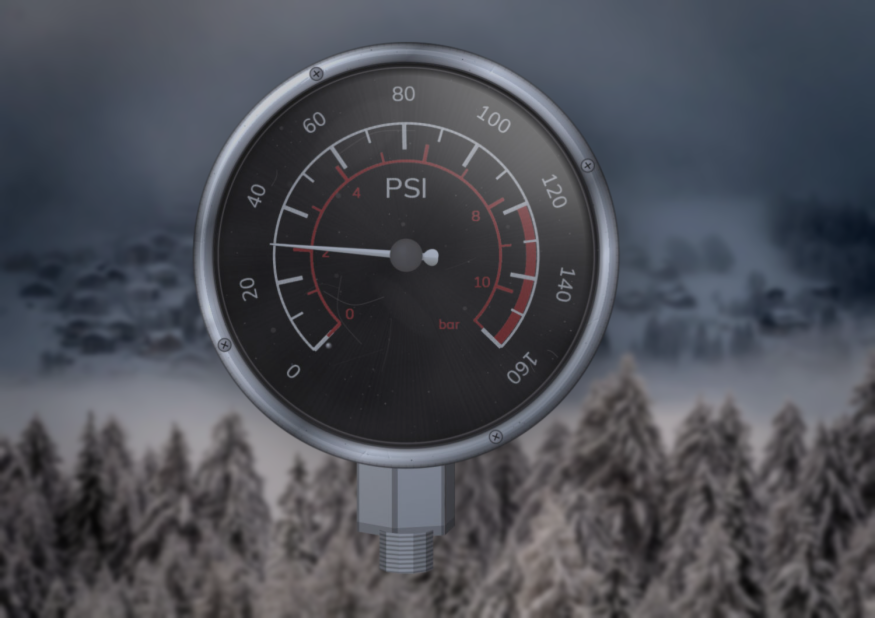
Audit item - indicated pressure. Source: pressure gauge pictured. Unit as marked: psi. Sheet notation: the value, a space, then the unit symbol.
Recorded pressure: 30 psi
